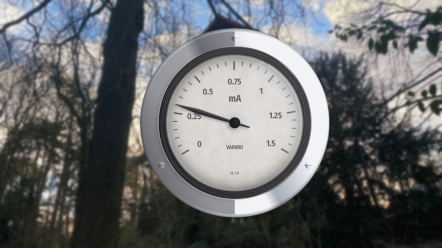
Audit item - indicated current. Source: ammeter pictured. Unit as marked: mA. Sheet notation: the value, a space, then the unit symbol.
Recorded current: 0.3 mA
